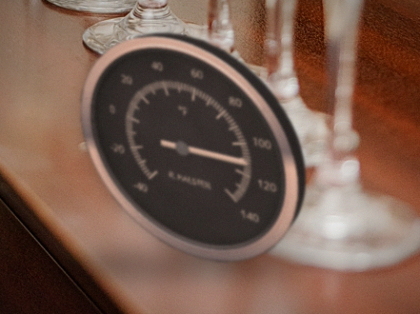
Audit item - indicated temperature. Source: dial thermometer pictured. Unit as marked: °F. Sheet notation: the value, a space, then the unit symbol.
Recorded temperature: 110 °F
